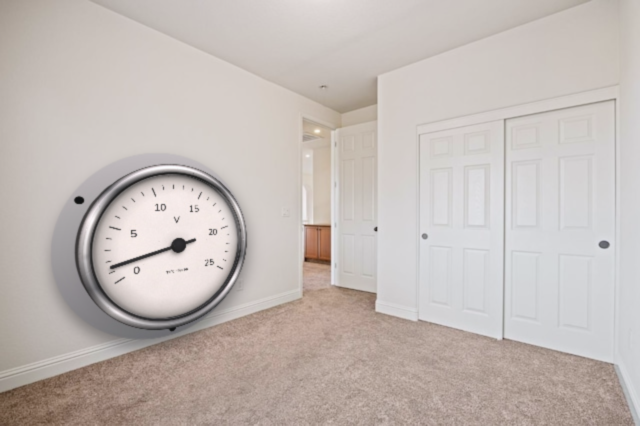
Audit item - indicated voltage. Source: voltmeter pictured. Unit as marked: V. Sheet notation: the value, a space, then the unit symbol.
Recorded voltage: 1.5 V
